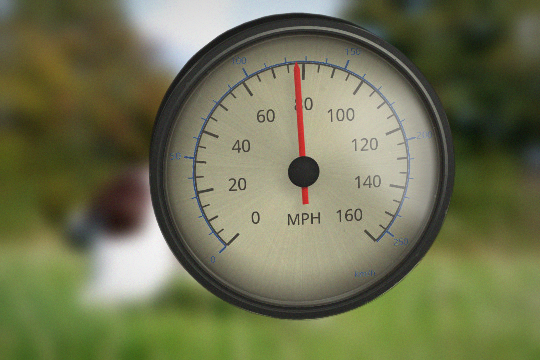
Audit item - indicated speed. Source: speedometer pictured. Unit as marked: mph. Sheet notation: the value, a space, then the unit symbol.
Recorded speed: 77.5 mph
